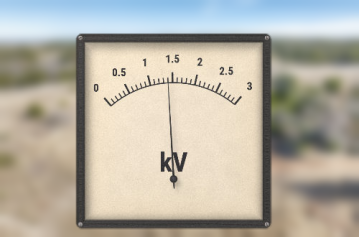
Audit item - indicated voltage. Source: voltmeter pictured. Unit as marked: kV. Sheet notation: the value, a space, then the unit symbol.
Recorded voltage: 1.4 kV
